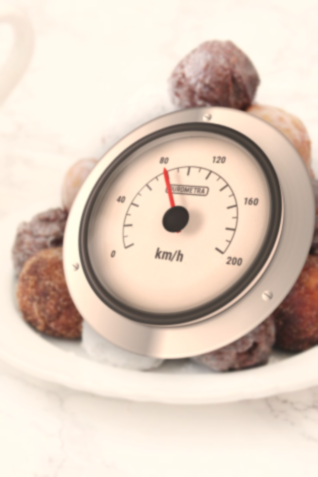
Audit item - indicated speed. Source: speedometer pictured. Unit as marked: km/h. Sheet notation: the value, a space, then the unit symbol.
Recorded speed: 80 km/h
